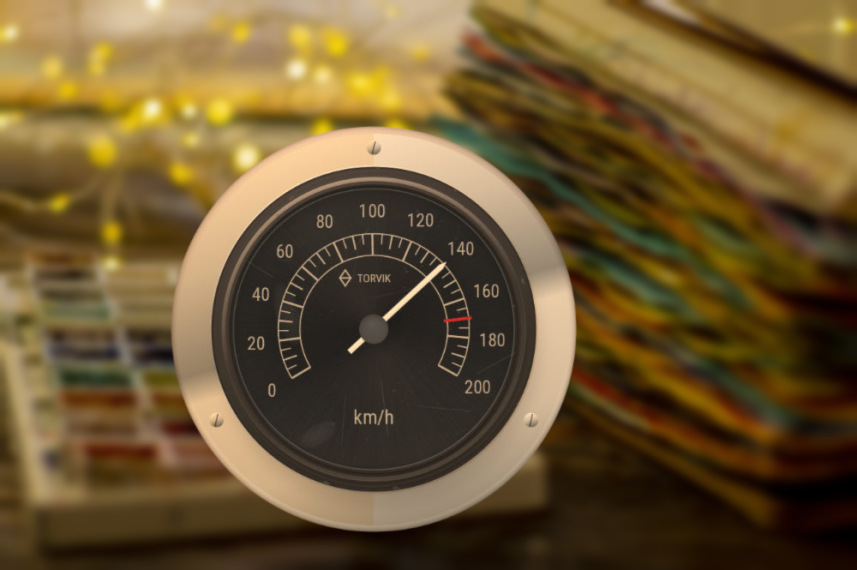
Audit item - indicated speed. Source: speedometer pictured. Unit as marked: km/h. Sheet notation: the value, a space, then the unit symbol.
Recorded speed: 140 km/h
